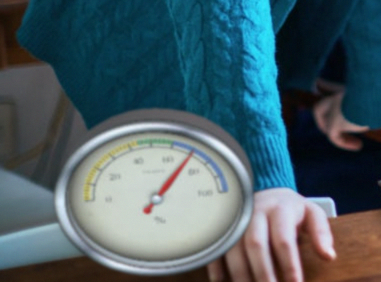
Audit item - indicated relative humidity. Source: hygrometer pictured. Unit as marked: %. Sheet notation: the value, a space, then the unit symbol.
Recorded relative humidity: 70 %
